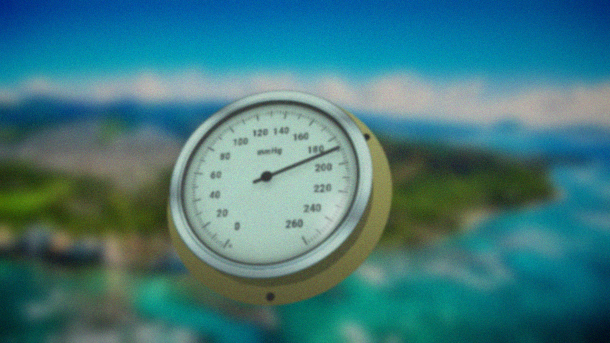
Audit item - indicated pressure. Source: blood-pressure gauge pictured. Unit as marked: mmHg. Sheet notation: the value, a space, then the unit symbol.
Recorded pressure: 190 mmHg
